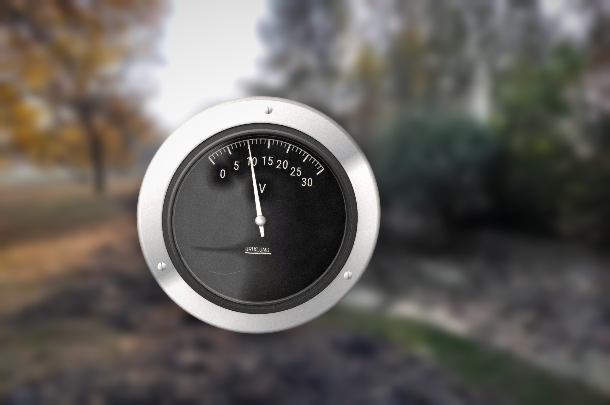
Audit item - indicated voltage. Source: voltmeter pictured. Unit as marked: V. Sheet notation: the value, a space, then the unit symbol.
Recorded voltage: 10 V
